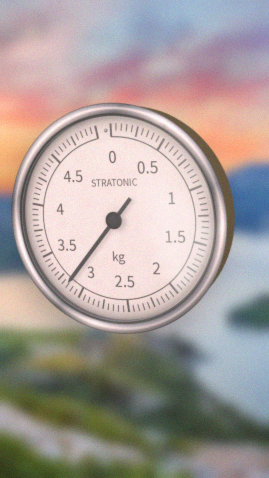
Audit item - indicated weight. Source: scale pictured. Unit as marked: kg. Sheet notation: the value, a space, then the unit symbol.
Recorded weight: 3.15 kg
